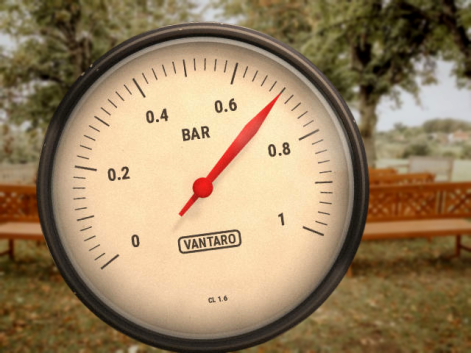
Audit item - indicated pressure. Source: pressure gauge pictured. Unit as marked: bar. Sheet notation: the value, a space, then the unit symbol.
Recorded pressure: 0.7 bar
